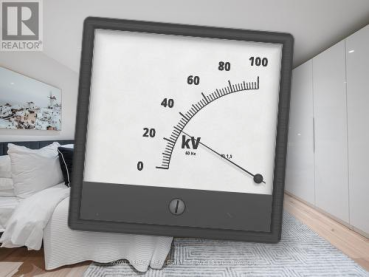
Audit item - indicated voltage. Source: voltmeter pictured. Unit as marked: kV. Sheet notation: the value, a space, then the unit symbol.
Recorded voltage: 30 kV
